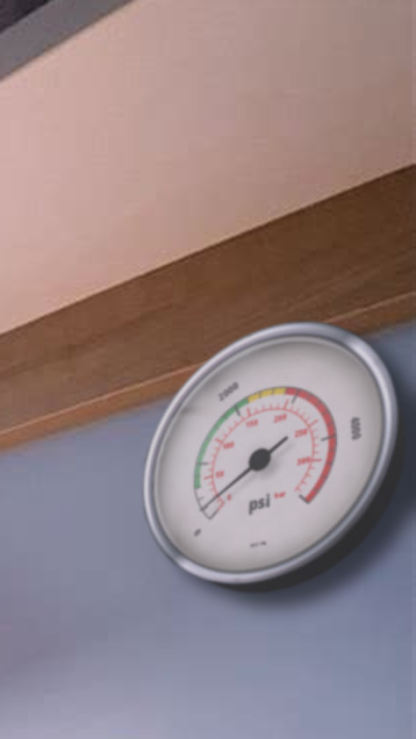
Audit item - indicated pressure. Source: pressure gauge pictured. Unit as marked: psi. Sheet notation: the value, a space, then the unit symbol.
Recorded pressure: 200 psi
